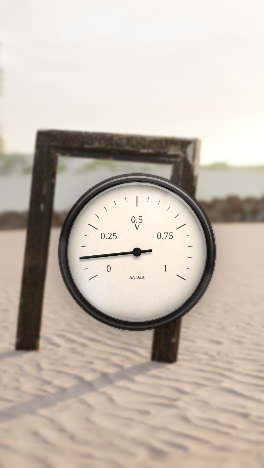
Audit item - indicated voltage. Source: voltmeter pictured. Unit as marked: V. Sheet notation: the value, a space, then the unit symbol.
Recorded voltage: 0.1 V
